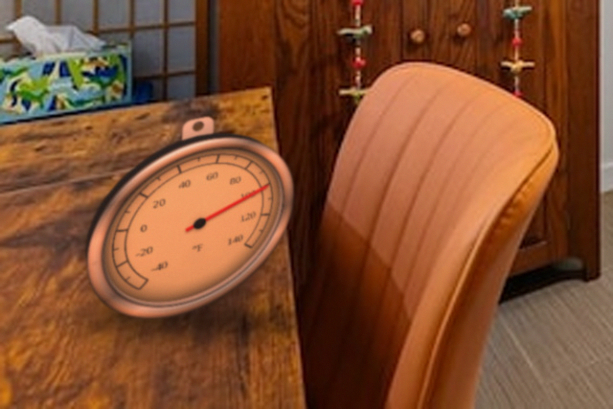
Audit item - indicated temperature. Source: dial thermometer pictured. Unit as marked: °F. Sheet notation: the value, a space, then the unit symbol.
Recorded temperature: 100 °F
